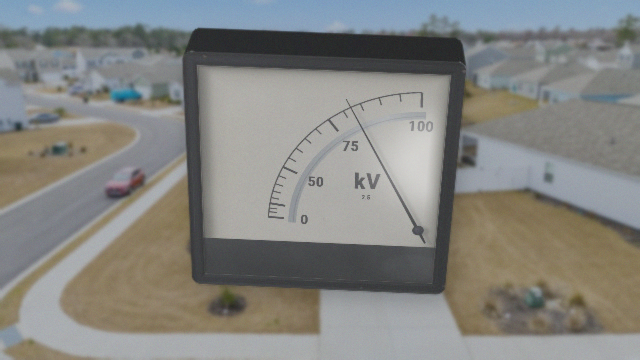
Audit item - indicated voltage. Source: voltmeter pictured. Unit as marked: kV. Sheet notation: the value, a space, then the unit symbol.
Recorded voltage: 82.5 kV
